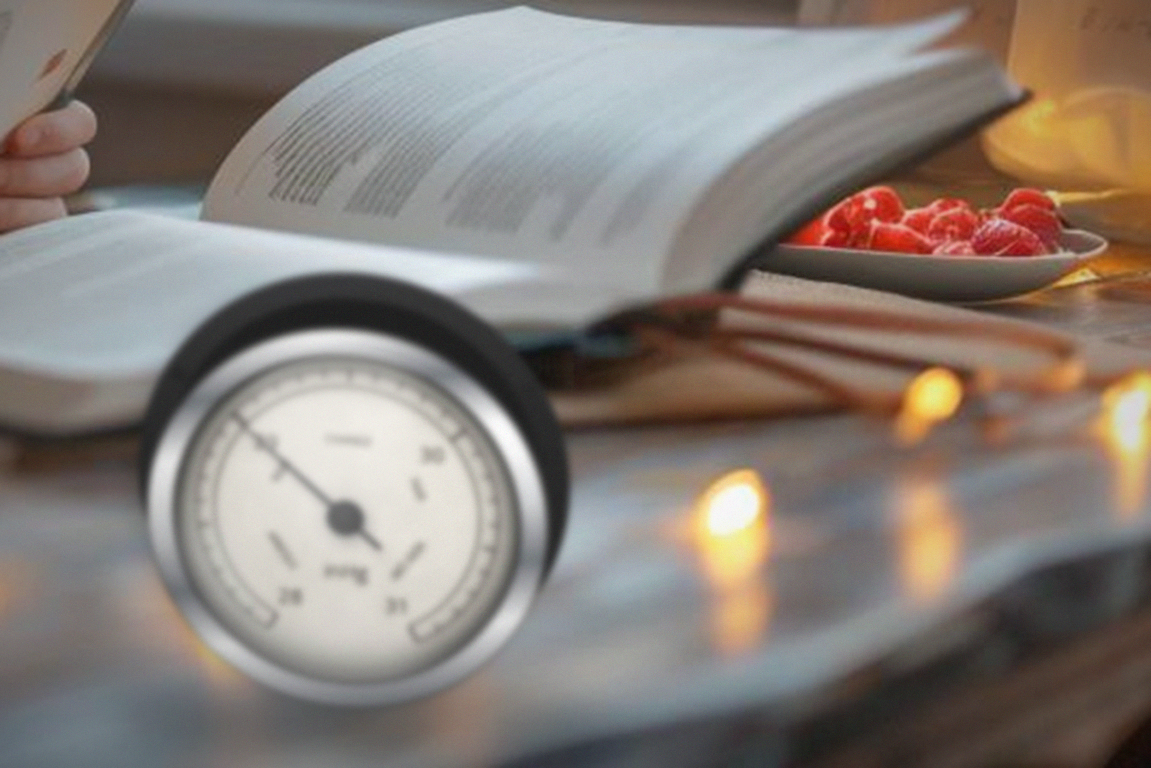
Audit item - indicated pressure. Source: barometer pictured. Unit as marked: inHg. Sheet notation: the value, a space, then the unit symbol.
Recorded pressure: 29 inHg
